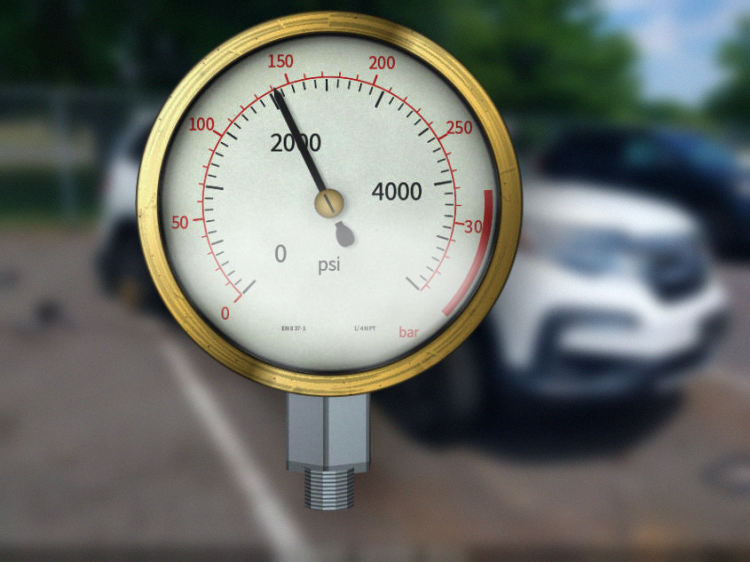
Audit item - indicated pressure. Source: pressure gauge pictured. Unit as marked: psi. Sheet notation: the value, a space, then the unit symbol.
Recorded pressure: 2050 psi
